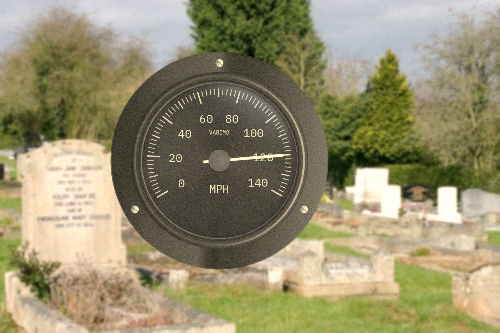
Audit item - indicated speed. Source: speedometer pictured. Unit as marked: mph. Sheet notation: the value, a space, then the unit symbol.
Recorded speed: 120 mph
